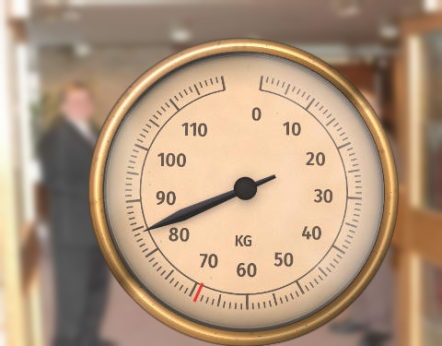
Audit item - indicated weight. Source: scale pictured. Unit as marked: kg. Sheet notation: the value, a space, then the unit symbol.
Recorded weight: 84 kg
